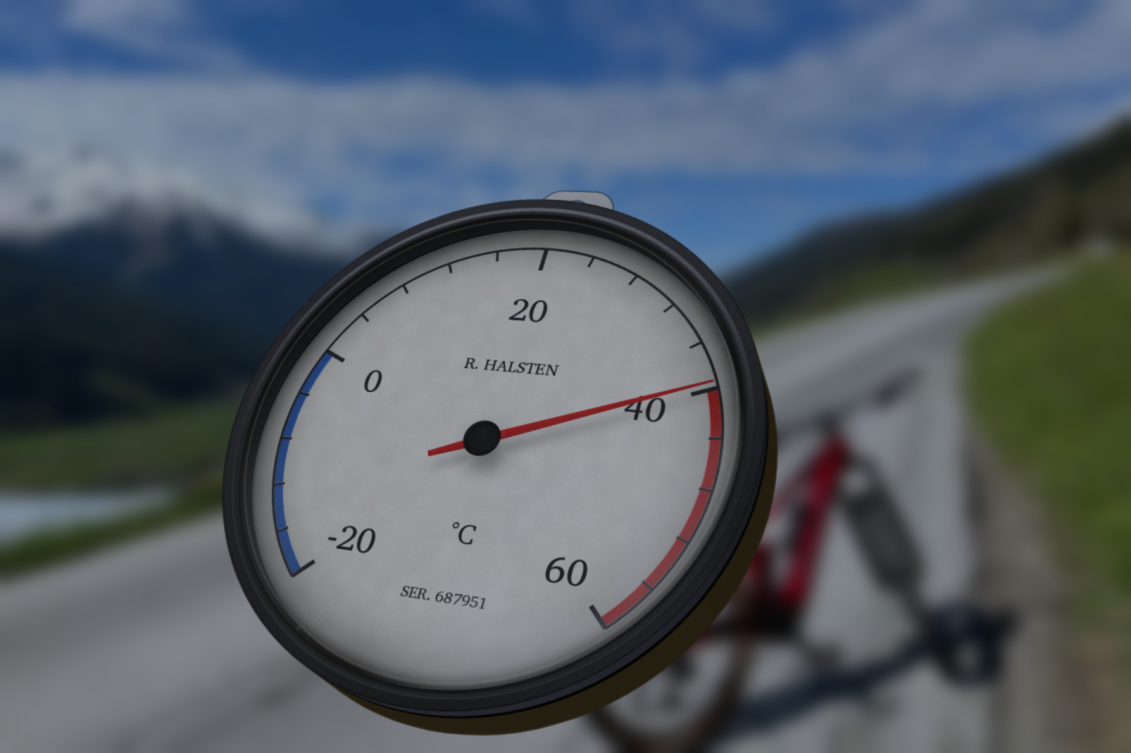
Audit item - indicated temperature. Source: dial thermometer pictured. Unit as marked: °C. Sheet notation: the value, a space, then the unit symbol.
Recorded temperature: 40 °C
